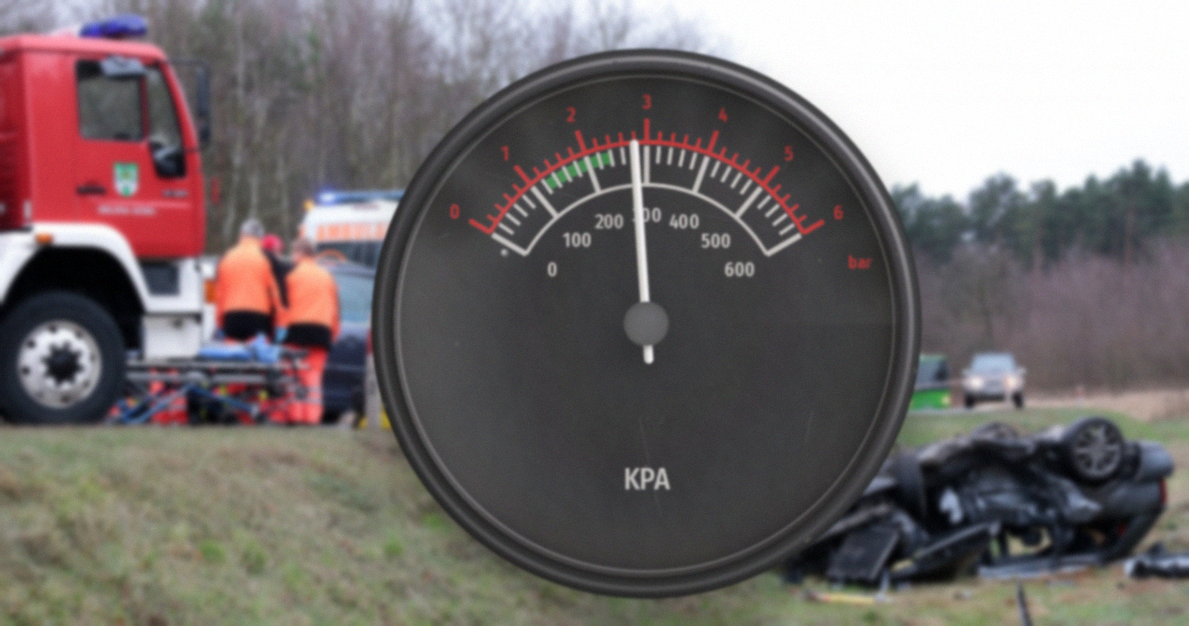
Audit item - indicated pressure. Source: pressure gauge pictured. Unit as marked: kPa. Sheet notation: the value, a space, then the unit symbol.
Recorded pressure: 280 kPa
